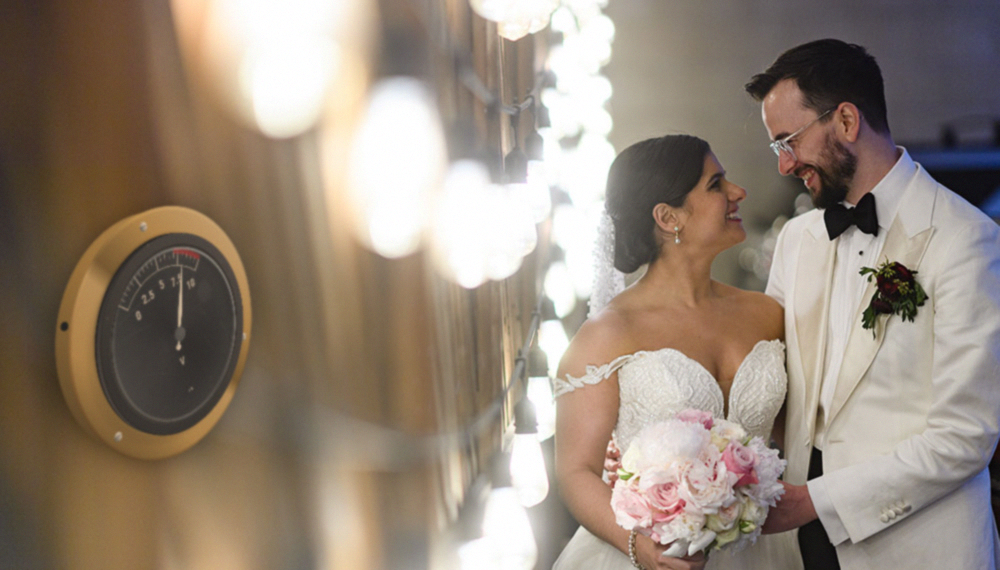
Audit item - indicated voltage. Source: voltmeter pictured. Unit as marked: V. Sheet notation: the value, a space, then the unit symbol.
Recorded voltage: 7.5 V
